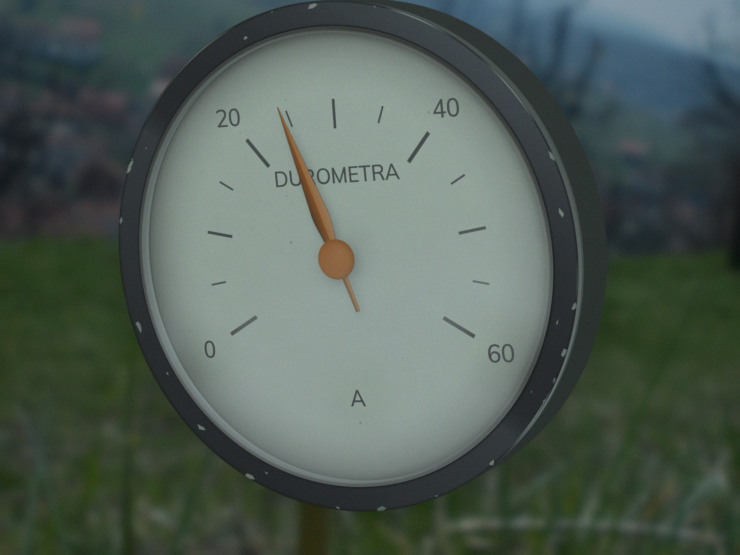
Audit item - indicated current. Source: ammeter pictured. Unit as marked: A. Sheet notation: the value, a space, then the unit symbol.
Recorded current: 25 A
